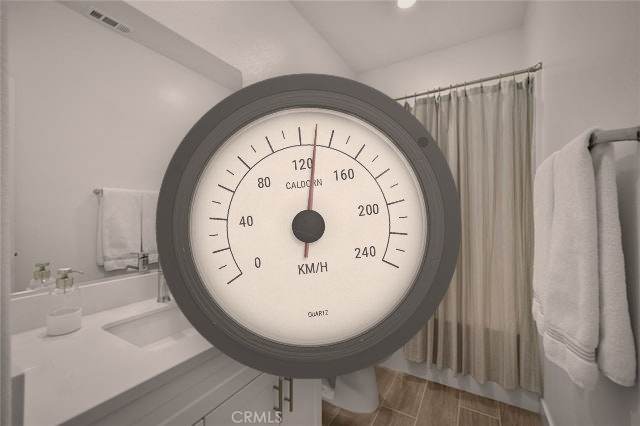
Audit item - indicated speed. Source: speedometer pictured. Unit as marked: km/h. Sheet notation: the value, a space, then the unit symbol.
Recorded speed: 130 km/h
